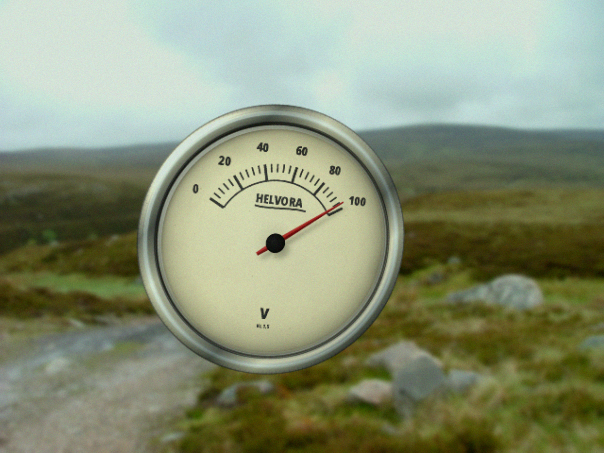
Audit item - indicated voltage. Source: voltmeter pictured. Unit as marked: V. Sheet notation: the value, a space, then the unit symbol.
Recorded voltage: 96 V
